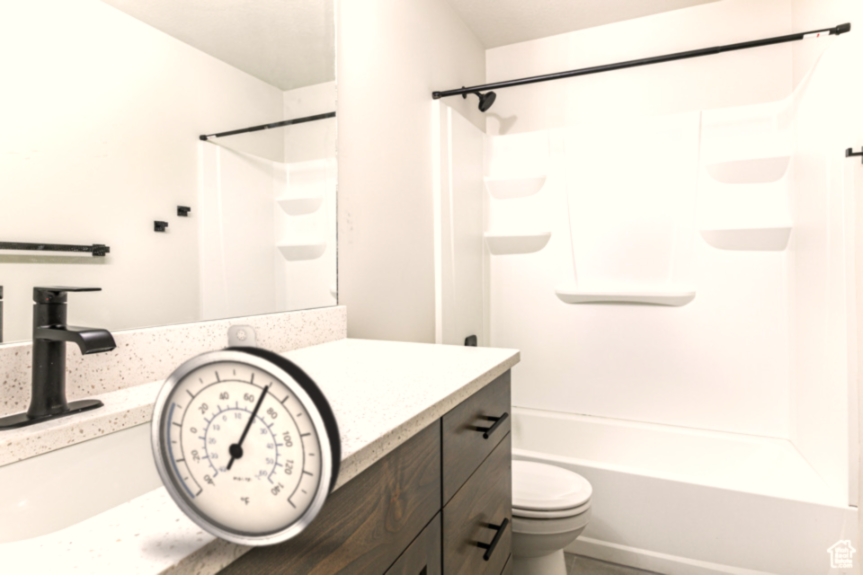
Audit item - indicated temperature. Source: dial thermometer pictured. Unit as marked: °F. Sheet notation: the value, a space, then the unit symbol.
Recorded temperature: 70 °F
